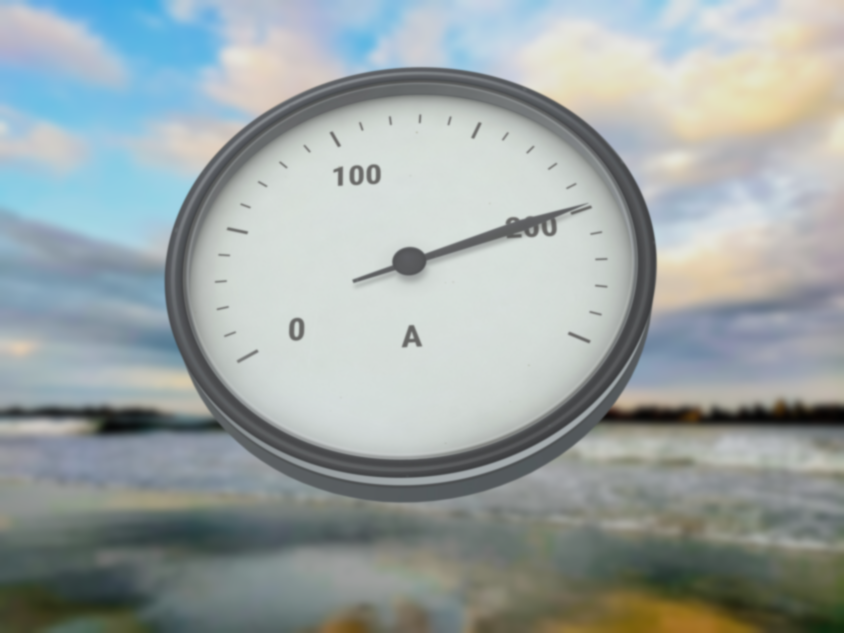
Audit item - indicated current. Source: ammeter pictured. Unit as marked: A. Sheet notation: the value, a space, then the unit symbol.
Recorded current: 200 A
